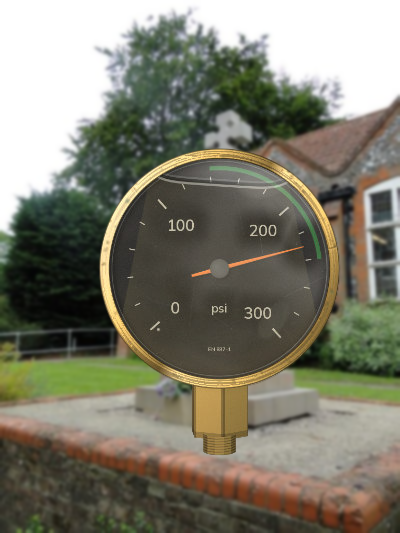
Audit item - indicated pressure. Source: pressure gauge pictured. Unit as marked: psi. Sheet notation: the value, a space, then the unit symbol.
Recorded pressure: 230 psi
